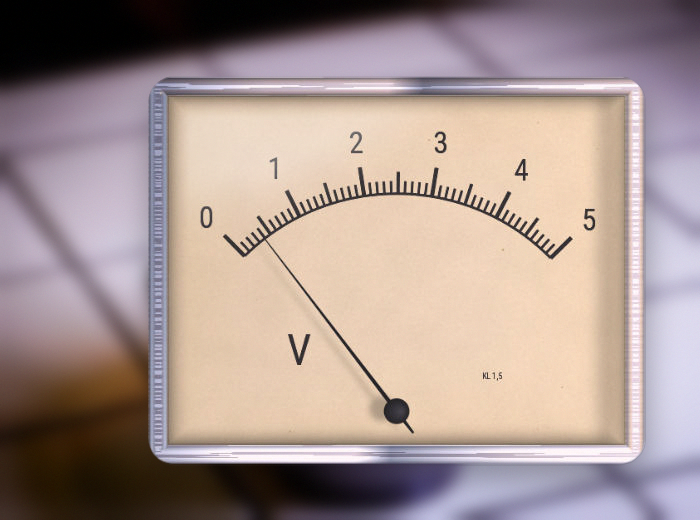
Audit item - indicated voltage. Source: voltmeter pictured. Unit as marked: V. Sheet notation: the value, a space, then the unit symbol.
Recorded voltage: 0.4 V
